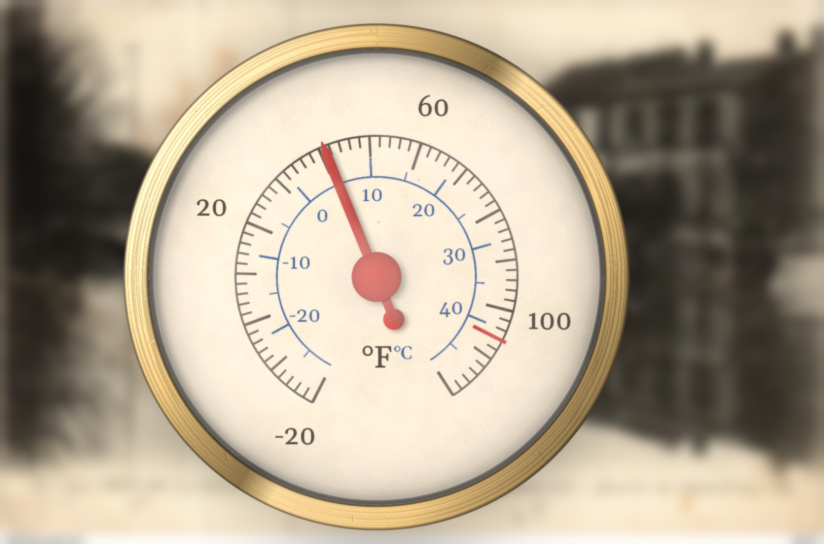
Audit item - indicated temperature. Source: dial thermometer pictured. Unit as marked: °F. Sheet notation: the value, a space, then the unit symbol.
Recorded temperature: 41 °F
